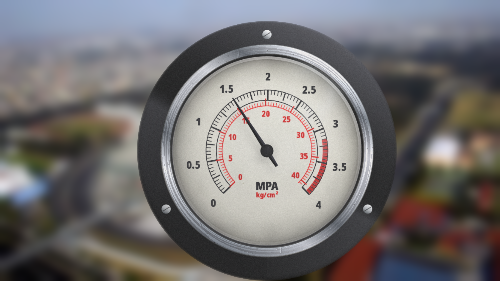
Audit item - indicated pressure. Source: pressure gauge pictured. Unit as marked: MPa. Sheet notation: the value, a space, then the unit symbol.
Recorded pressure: 1.5 MPa
